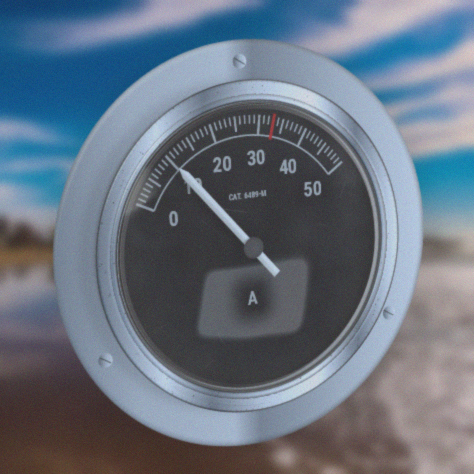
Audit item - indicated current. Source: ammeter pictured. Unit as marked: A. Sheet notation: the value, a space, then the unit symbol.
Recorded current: 10 A
